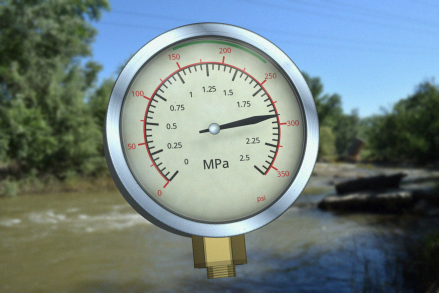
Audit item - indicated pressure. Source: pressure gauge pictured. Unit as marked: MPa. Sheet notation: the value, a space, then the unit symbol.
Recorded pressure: 2 MPa
